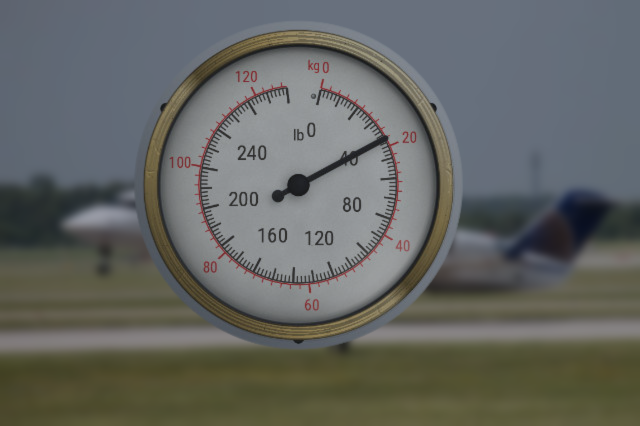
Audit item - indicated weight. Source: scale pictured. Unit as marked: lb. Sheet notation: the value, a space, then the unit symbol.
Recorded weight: 40 lb
